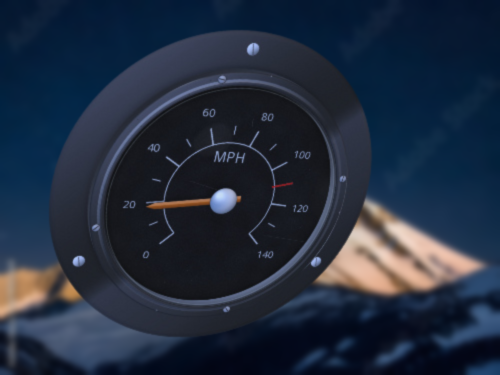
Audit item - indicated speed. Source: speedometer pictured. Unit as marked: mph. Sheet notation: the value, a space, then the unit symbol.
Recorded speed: 20 mph
